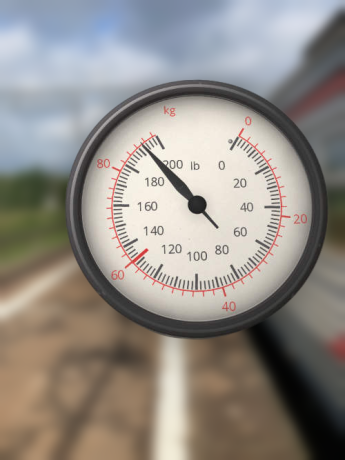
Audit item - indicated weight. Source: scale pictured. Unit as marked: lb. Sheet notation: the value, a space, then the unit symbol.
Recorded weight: 192 lb
